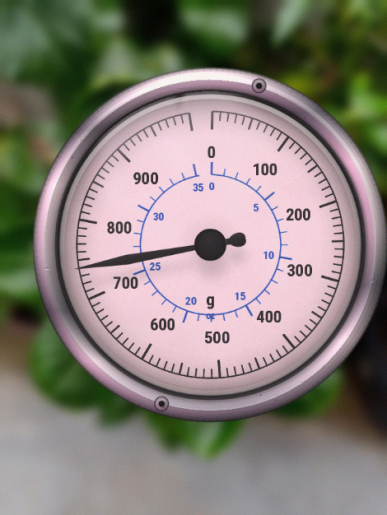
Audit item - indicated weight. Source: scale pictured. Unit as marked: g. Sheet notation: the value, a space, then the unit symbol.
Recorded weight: 740 g
